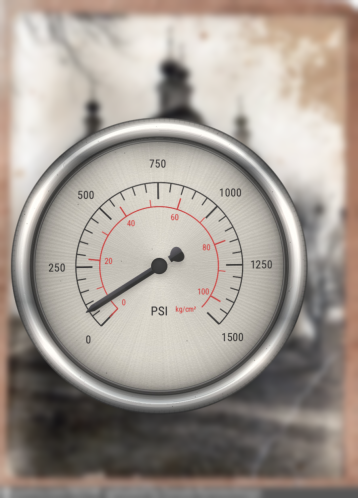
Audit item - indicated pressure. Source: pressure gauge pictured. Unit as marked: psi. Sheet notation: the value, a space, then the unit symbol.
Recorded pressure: 75 psi
